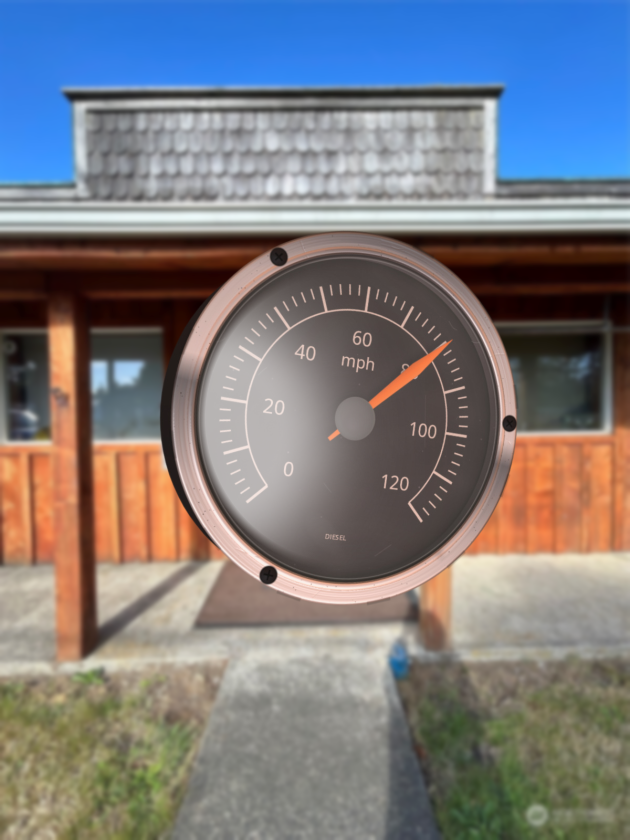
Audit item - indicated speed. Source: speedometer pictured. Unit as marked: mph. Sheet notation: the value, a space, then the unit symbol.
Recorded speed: 80 mph
